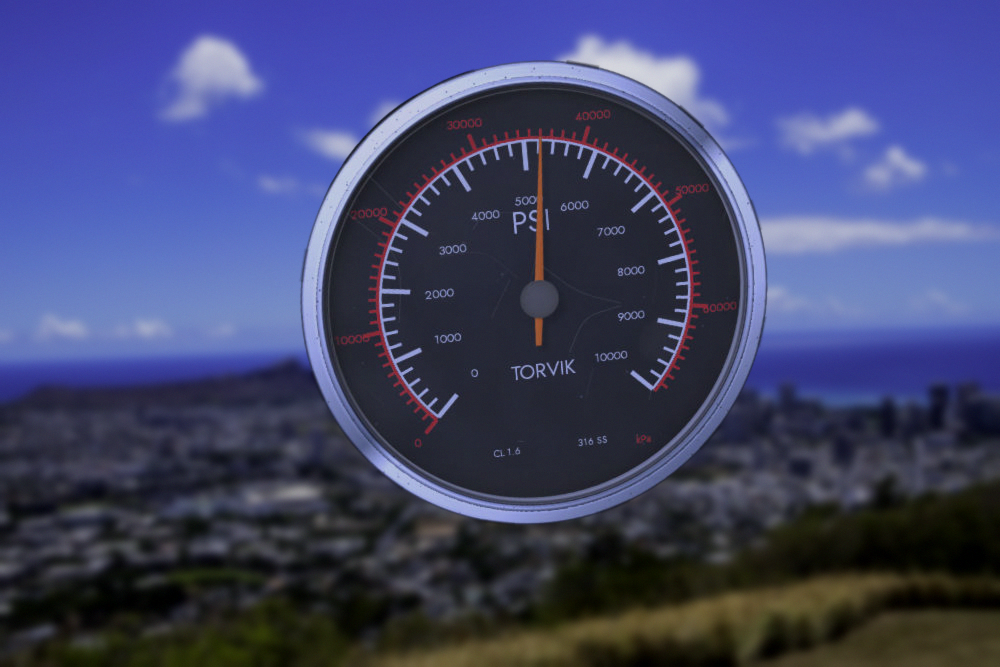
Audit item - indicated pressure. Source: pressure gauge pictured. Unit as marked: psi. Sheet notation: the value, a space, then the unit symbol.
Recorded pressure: 5200 psi
